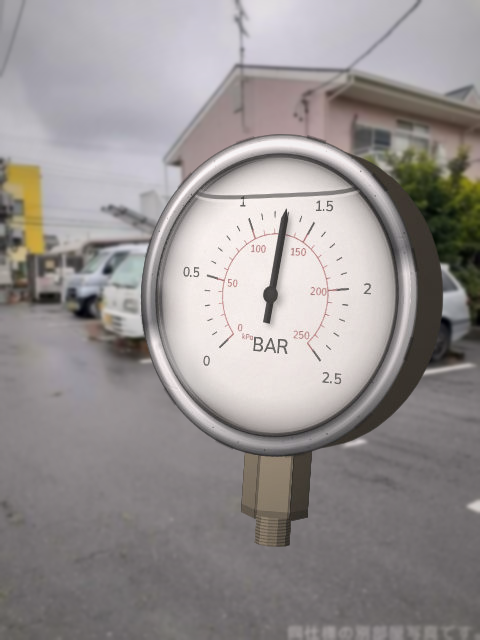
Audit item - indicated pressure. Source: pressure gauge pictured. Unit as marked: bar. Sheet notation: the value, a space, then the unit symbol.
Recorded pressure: 1.3 bar
